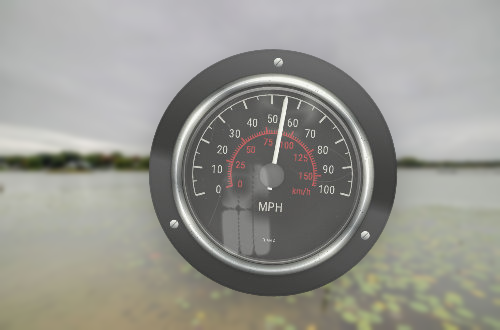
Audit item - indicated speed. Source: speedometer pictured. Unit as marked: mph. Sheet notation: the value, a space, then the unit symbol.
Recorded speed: 55 mph
